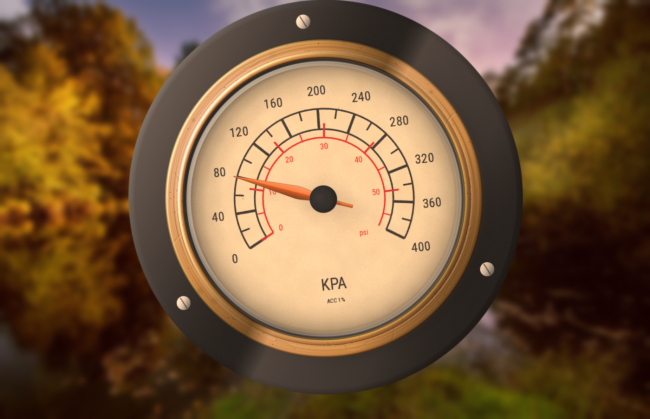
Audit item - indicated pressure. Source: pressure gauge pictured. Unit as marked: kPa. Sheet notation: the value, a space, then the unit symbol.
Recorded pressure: 80 kPa
